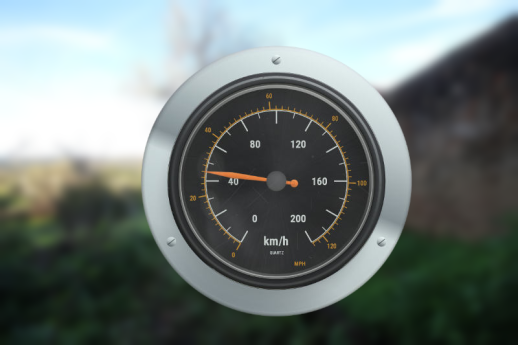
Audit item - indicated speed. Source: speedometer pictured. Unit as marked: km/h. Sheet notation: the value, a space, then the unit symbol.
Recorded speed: 45 km/h
